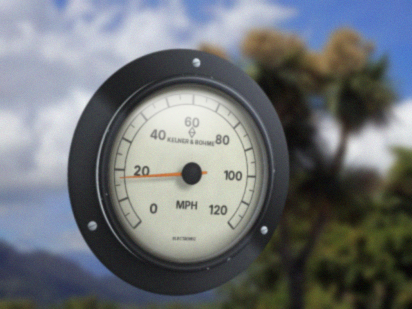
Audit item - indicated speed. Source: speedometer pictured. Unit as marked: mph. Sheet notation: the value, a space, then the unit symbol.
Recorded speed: 17.5 mph
